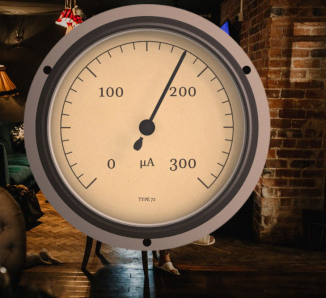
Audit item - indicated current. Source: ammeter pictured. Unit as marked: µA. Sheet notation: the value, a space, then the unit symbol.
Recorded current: 180 µA
